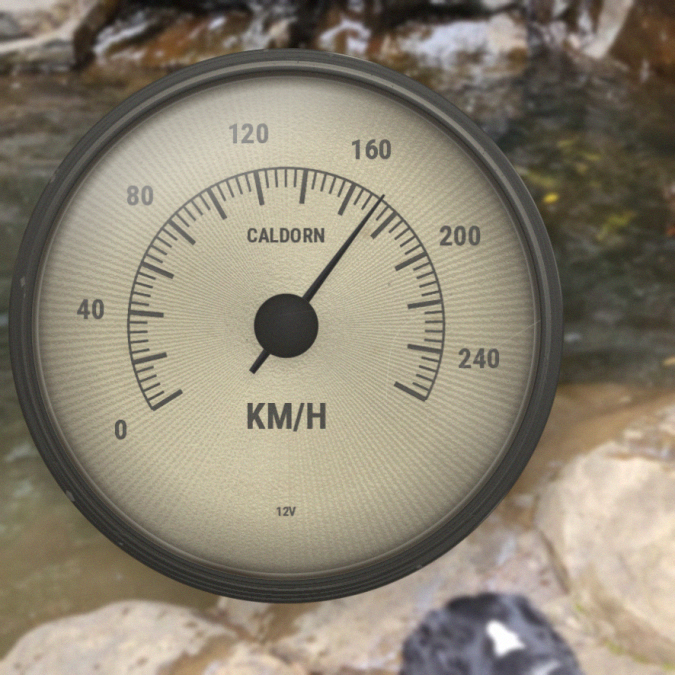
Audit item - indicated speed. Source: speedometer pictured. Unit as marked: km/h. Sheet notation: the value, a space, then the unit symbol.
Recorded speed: 172 km/h
